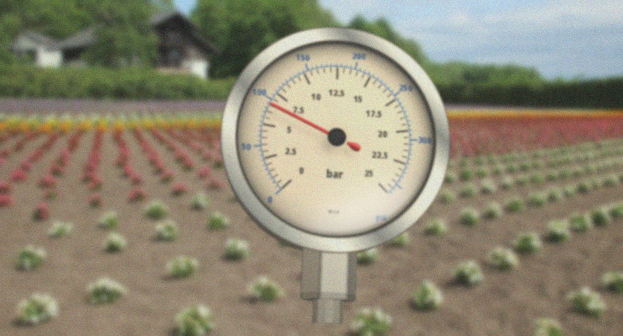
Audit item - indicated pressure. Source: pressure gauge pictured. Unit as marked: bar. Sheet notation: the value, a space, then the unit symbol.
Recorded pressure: 6.5 bar
